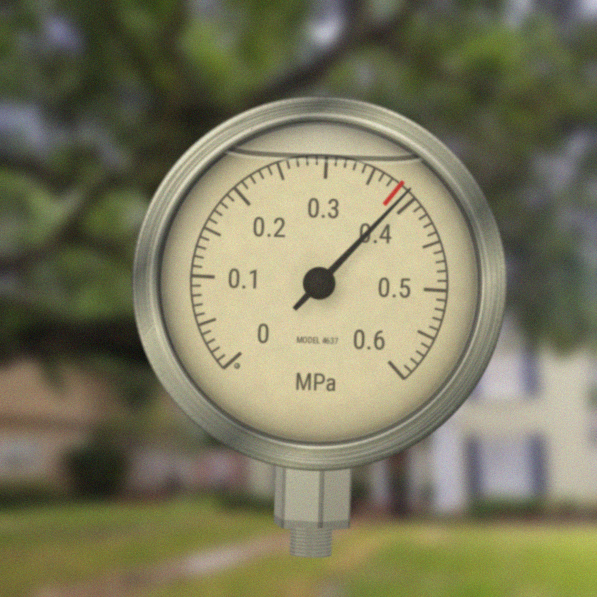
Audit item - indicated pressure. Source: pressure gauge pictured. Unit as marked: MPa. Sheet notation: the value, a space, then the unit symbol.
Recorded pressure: 0.39 MPa
